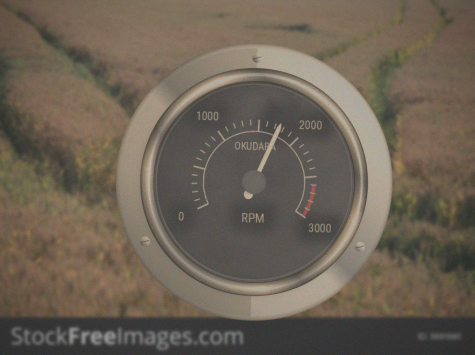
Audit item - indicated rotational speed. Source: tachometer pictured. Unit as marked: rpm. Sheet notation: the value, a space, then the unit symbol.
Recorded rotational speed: 1750 rpm
